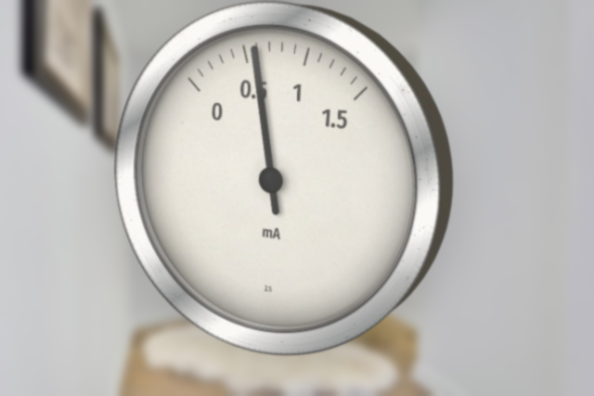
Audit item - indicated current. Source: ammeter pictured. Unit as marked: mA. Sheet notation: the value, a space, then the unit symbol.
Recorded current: 0.6 mA
